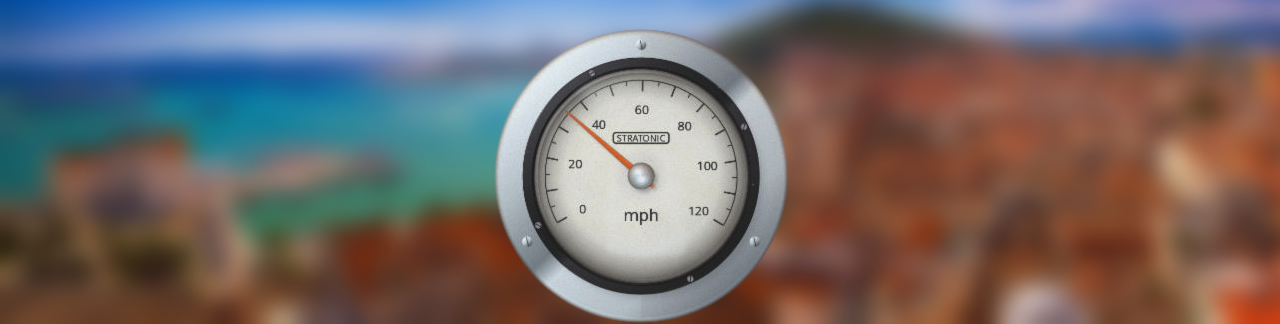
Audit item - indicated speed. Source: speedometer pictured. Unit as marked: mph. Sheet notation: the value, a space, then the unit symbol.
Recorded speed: 35 mph
